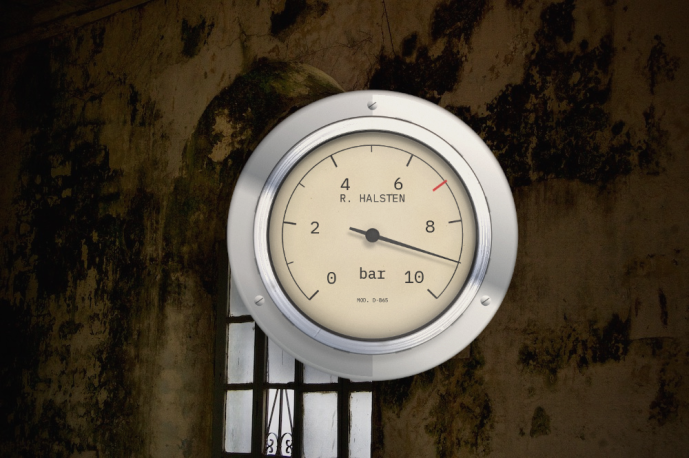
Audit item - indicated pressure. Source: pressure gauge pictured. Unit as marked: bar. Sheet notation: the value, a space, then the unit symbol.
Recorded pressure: 9 bar
